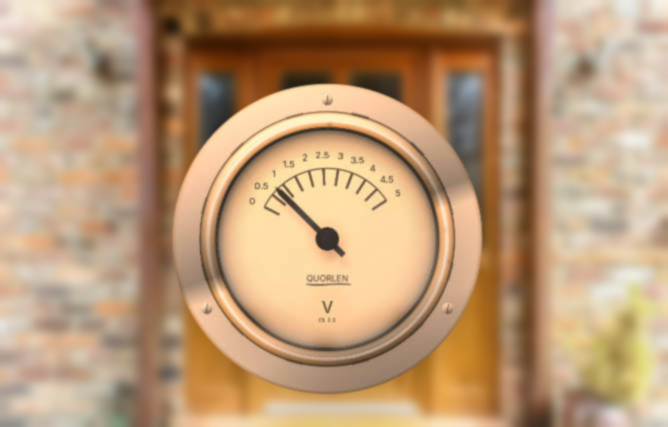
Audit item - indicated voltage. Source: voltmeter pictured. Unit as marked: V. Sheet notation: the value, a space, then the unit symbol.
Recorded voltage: 0.75 V
